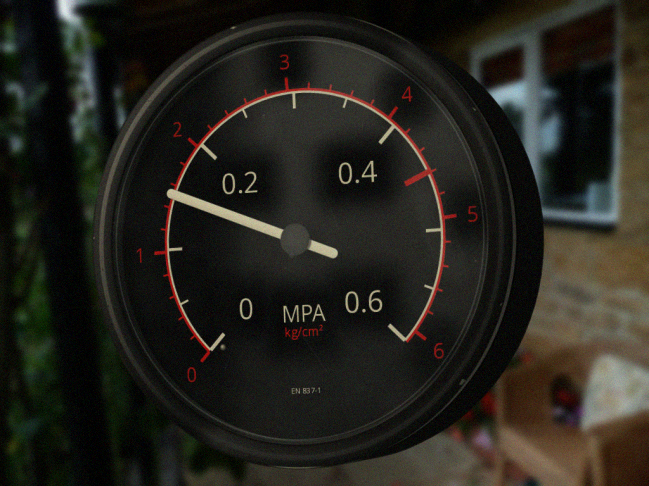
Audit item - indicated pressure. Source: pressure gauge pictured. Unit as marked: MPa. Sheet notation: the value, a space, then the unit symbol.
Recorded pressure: 0.15 MPa
